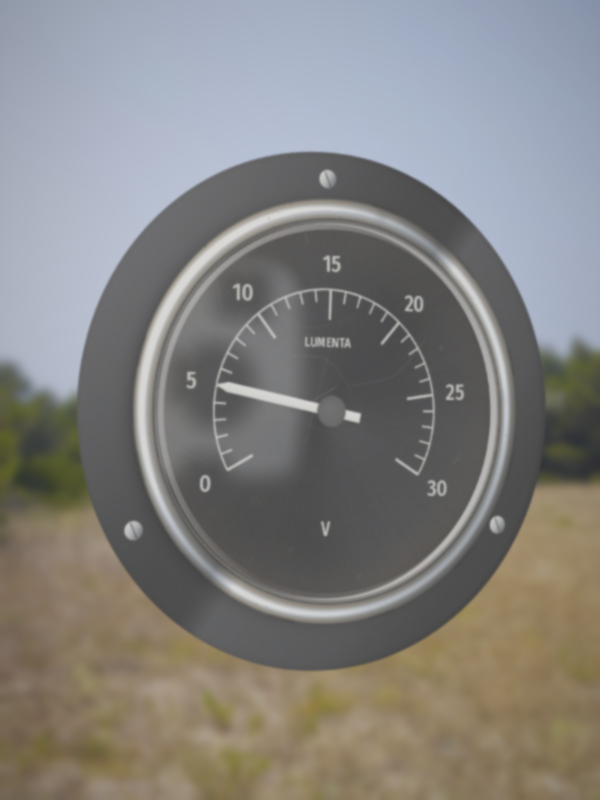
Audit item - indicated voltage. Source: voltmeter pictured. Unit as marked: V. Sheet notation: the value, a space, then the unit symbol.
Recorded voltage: 5 V
